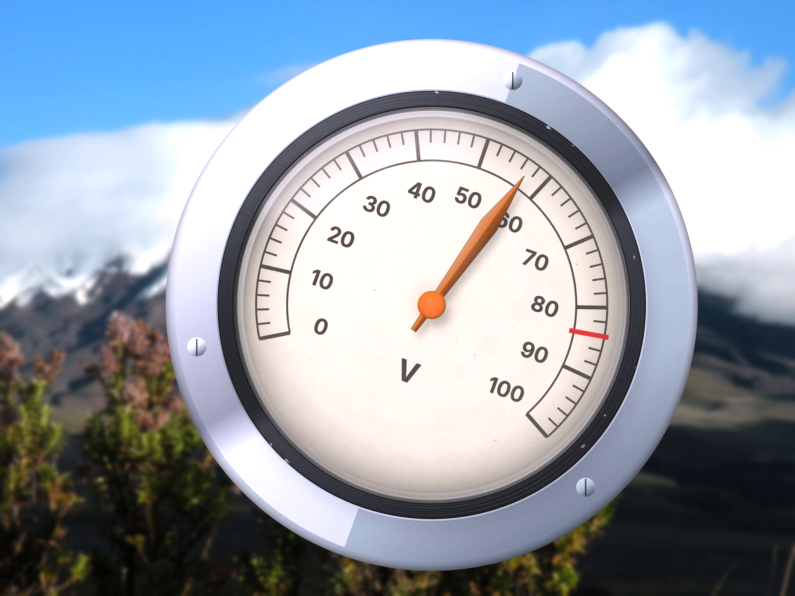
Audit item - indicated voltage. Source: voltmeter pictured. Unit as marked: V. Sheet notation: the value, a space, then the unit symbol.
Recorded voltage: 57 V
